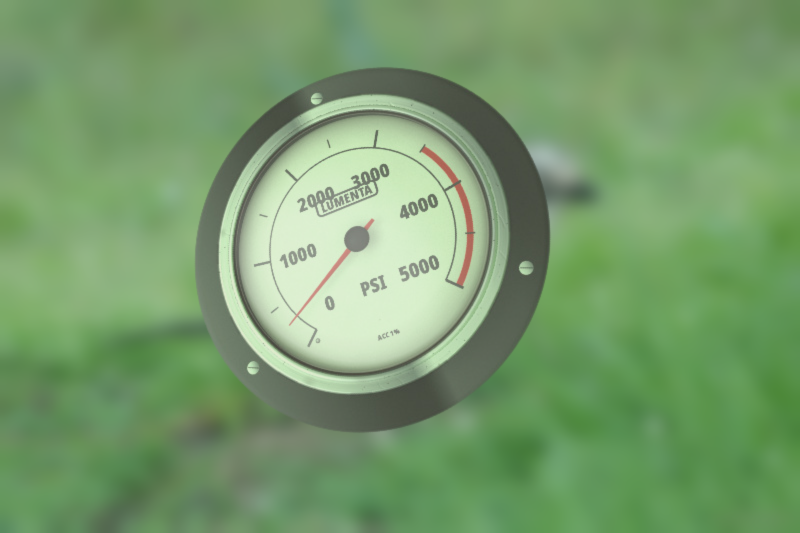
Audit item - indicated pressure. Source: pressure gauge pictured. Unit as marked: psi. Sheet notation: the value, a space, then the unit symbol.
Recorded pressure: 250 psi
